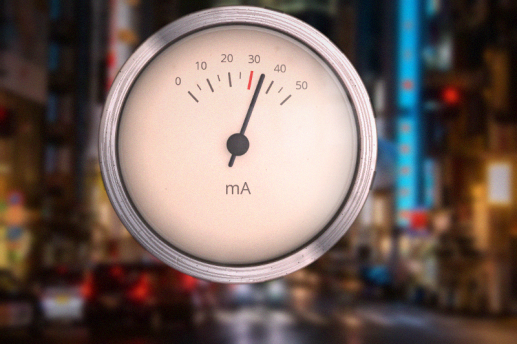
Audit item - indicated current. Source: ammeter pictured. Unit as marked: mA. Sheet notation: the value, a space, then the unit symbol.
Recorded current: 35 mA
